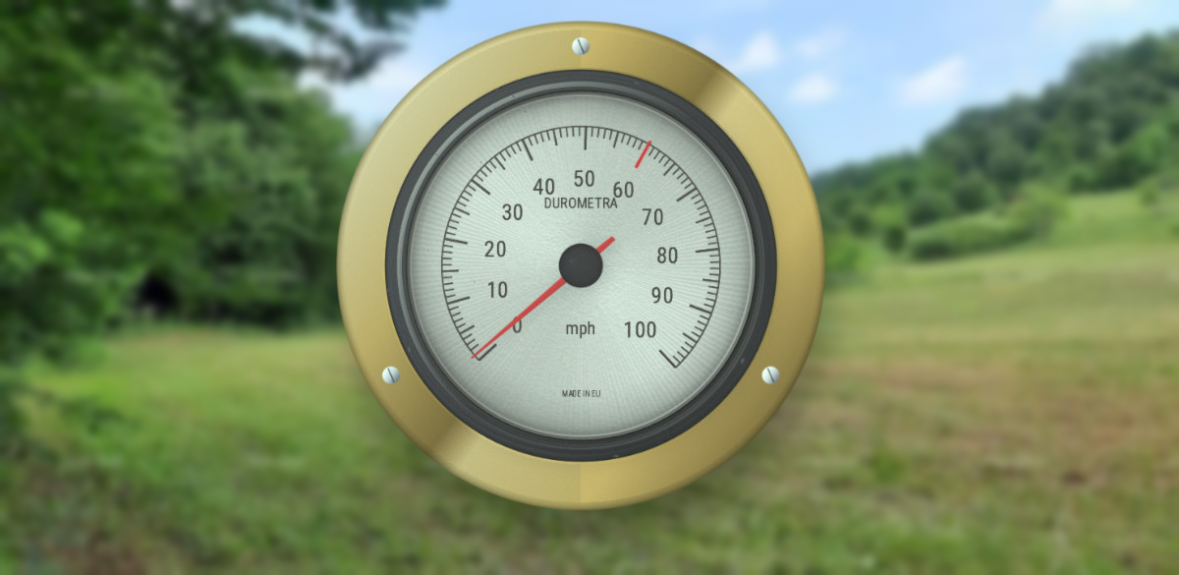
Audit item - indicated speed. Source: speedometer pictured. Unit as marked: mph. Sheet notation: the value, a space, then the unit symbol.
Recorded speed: 1 mph
